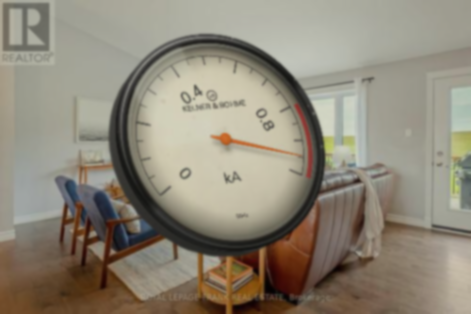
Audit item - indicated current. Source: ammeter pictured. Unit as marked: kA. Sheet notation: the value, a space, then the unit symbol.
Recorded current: 0.95 kA
